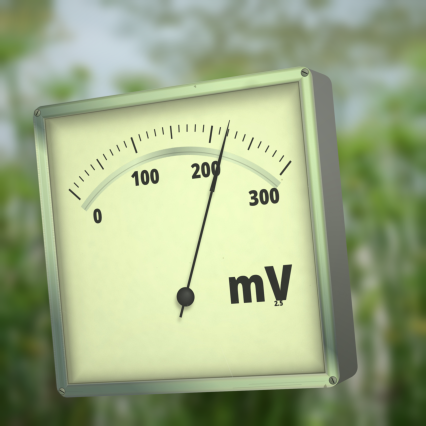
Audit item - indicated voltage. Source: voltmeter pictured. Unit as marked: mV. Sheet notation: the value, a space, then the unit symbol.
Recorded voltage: 220 mV
